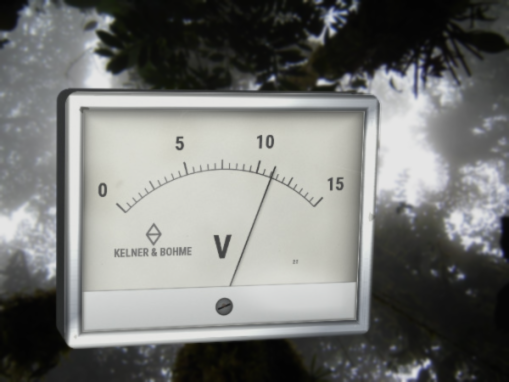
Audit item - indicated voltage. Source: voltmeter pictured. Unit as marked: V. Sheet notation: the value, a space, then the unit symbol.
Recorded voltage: 11 V
